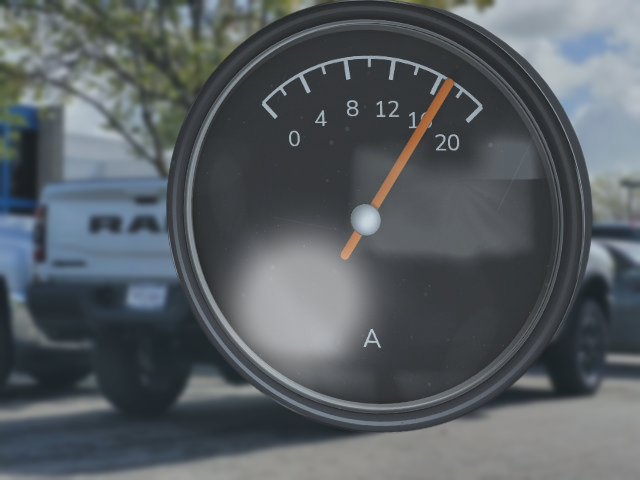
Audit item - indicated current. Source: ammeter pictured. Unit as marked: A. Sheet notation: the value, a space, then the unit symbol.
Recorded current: 17 A
